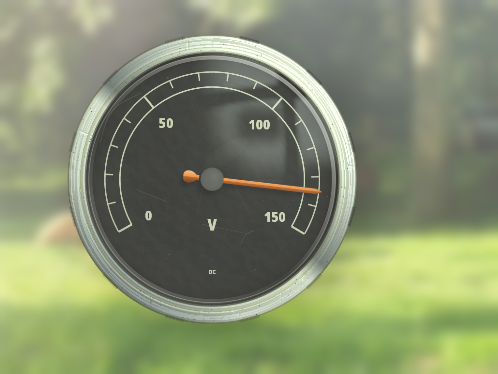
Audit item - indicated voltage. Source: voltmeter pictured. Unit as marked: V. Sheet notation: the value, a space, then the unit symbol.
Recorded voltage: 135 V
